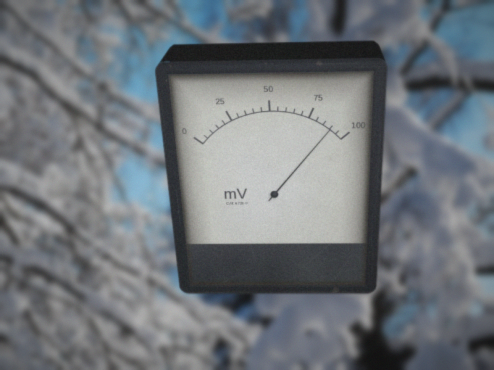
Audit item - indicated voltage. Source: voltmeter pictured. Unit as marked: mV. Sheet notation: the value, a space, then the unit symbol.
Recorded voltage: 90 mV
